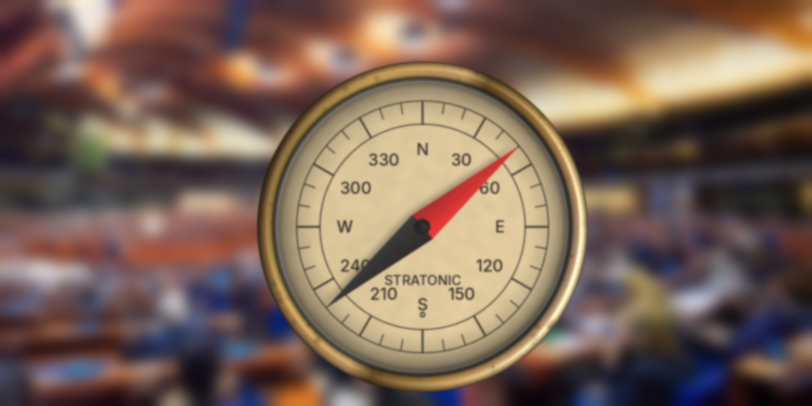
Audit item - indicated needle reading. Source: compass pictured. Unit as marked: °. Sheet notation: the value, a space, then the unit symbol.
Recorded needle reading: 50 °
